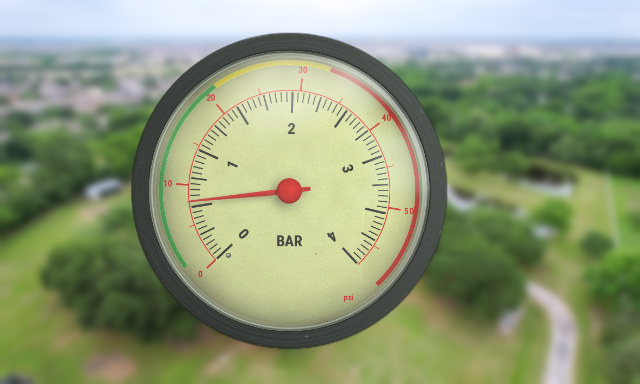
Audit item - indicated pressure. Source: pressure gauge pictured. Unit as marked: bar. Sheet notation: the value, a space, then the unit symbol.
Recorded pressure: 0.55 bar
